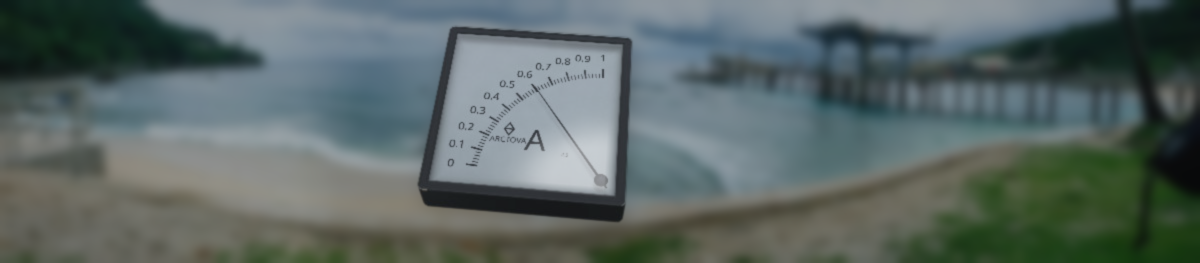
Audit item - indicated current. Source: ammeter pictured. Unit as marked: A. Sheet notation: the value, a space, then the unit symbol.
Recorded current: 0.6 A
